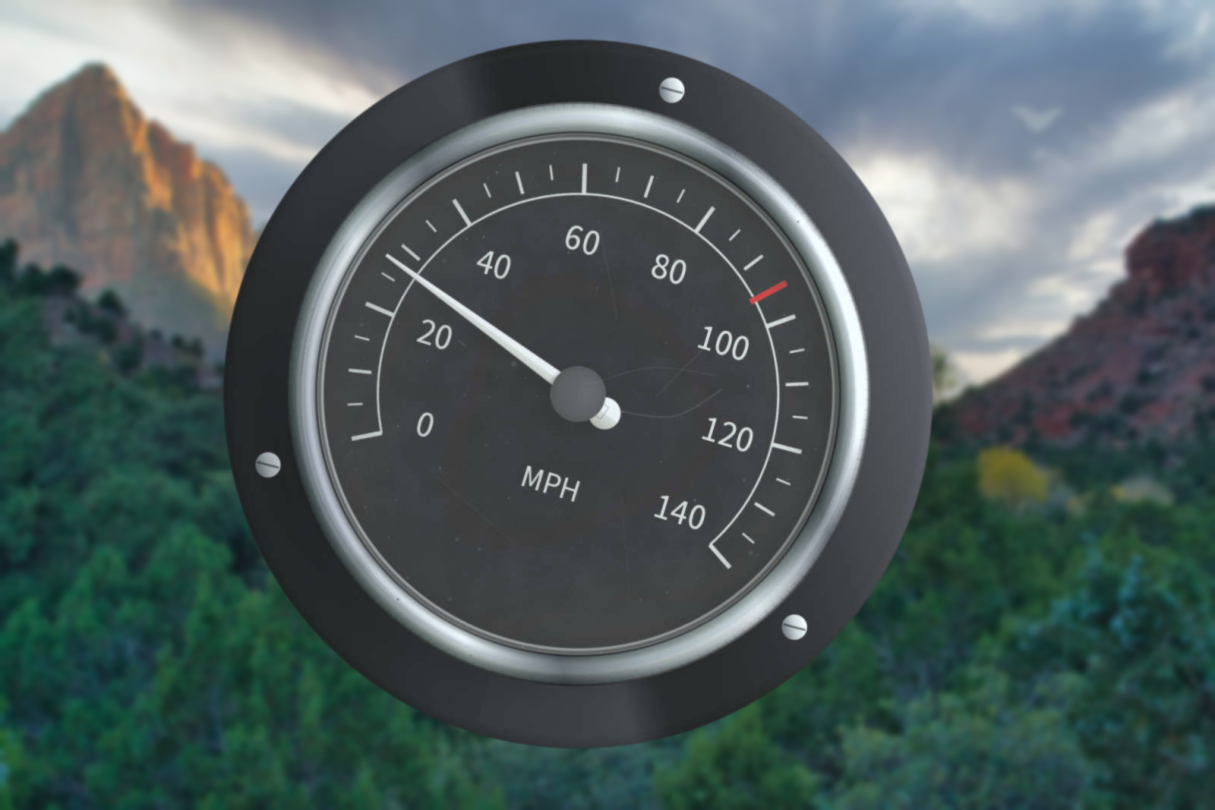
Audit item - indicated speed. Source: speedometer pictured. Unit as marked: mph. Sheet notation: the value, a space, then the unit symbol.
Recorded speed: 27.5 mph
